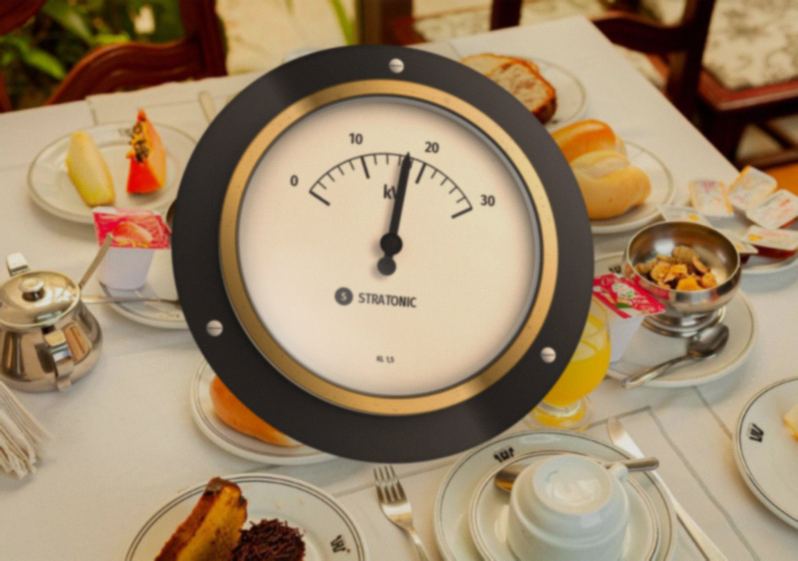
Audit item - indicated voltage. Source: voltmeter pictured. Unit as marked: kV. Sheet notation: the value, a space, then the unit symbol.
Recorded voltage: 17 kV
